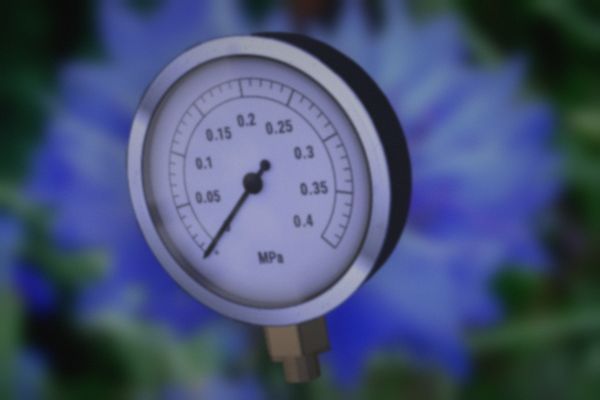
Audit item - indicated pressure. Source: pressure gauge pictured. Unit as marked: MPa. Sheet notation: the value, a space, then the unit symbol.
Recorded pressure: 0 MPa
